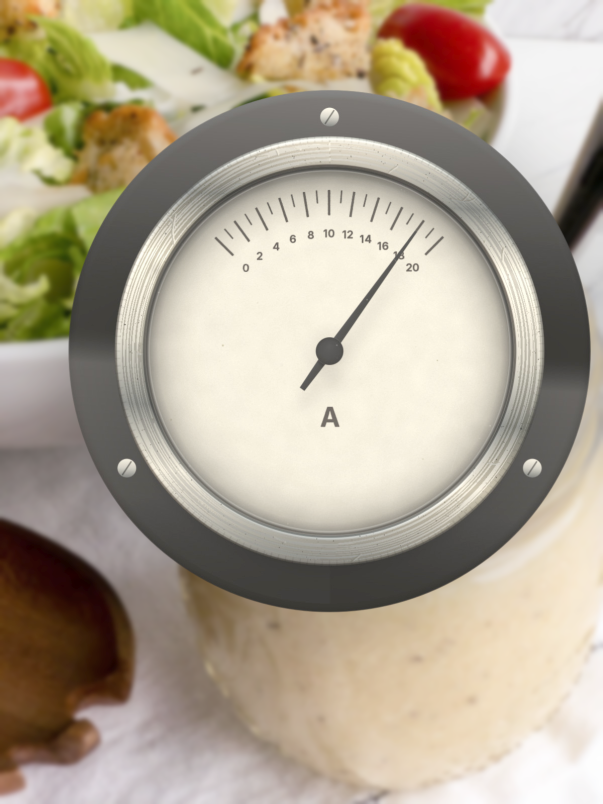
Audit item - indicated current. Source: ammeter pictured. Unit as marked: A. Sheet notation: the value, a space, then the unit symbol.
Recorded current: 18 A
